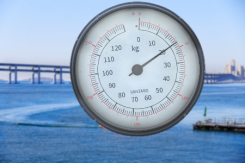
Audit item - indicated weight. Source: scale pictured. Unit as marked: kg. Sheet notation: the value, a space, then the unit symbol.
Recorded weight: 20 kg
